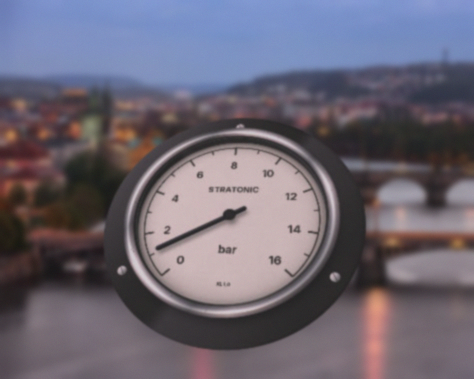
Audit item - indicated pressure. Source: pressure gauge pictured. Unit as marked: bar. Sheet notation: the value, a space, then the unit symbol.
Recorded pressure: 1 bar
